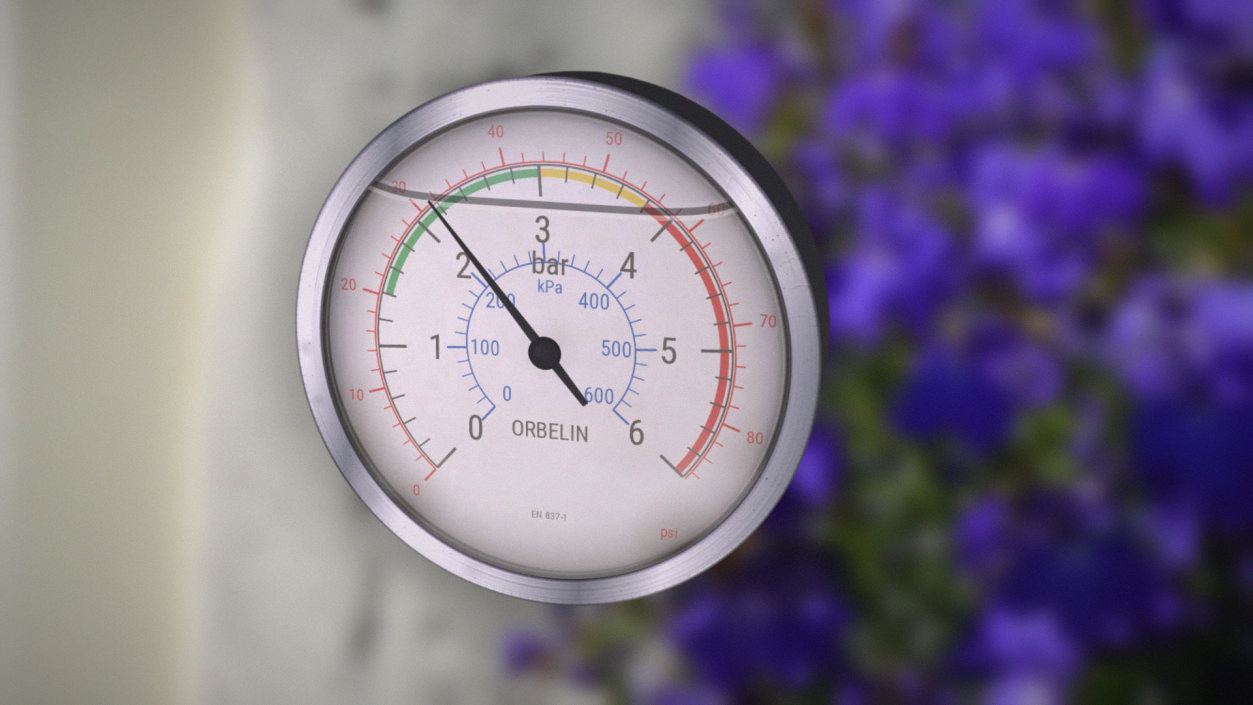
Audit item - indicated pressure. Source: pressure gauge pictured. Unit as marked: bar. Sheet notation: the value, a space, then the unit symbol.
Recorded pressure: 2.2 bar
